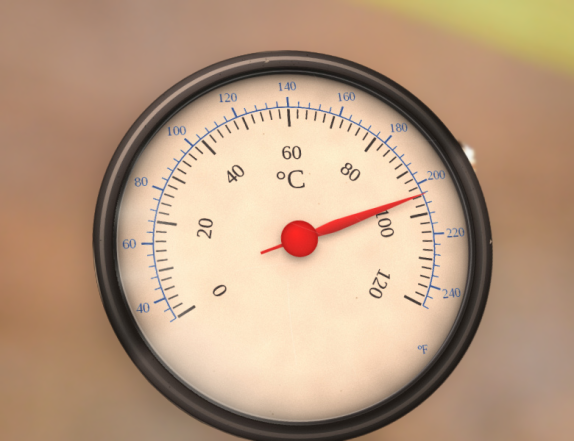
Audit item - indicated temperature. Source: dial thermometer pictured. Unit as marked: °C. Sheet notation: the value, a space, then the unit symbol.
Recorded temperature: 96 °C
